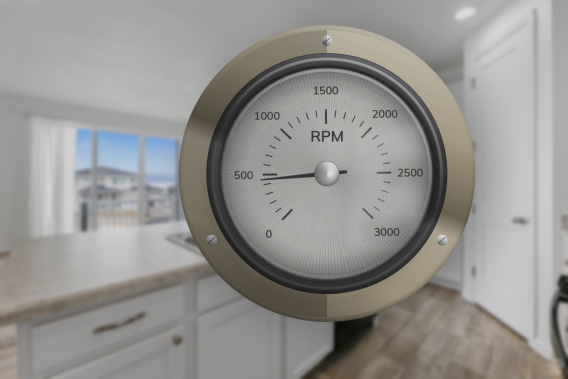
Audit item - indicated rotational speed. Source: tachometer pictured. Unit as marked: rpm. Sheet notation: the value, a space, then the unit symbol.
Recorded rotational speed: 450 rpm
